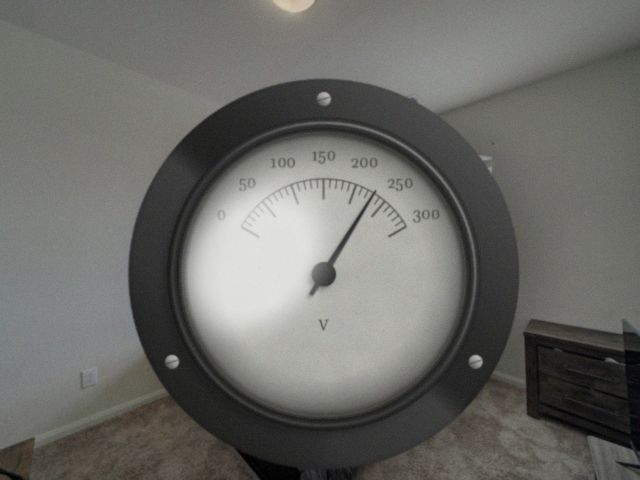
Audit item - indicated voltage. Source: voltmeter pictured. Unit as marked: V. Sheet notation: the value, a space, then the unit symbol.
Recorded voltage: 230 V
